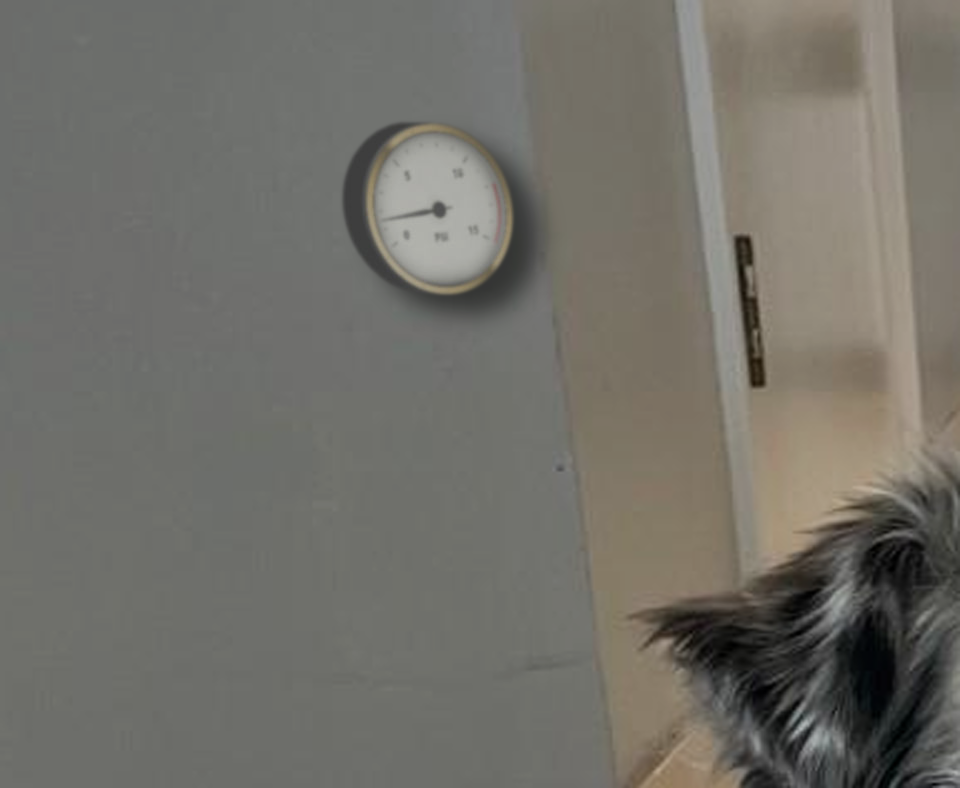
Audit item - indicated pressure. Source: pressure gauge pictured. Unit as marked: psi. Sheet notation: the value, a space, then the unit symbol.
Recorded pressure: 1.5 psi
